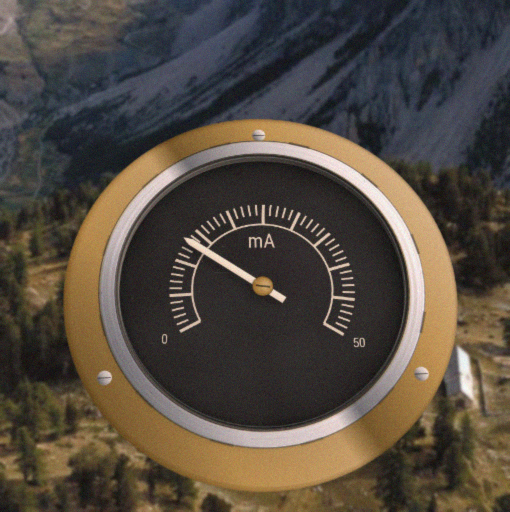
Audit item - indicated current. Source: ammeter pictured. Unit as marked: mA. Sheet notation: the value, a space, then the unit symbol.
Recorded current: 13 mA
